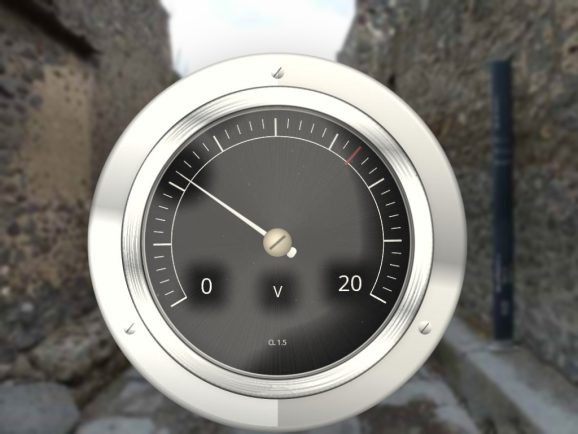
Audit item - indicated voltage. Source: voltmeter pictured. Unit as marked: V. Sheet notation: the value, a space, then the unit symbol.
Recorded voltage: 5.5 V
